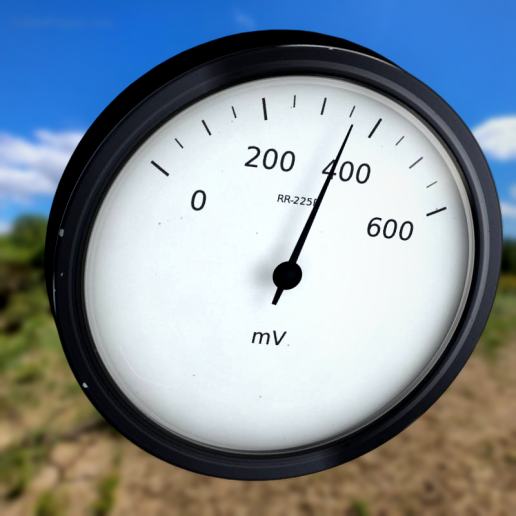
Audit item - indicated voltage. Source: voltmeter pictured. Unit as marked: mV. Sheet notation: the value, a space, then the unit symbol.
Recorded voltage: 350 mV
